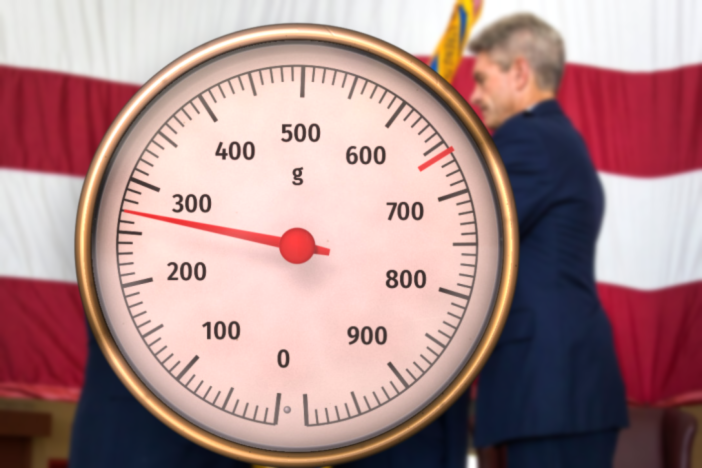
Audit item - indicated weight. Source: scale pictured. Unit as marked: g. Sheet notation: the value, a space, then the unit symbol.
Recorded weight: 270 g
